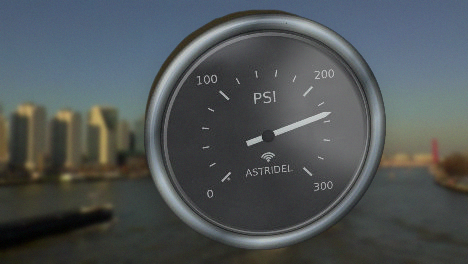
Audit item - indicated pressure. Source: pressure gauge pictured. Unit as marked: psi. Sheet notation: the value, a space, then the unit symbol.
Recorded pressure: 230 psi
